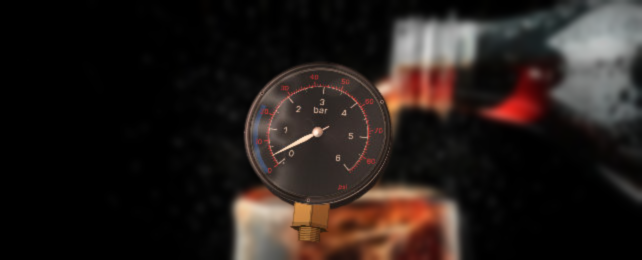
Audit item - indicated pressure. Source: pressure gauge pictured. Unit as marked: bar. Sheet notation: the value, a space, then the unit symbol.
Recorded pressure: 0.25 bar
